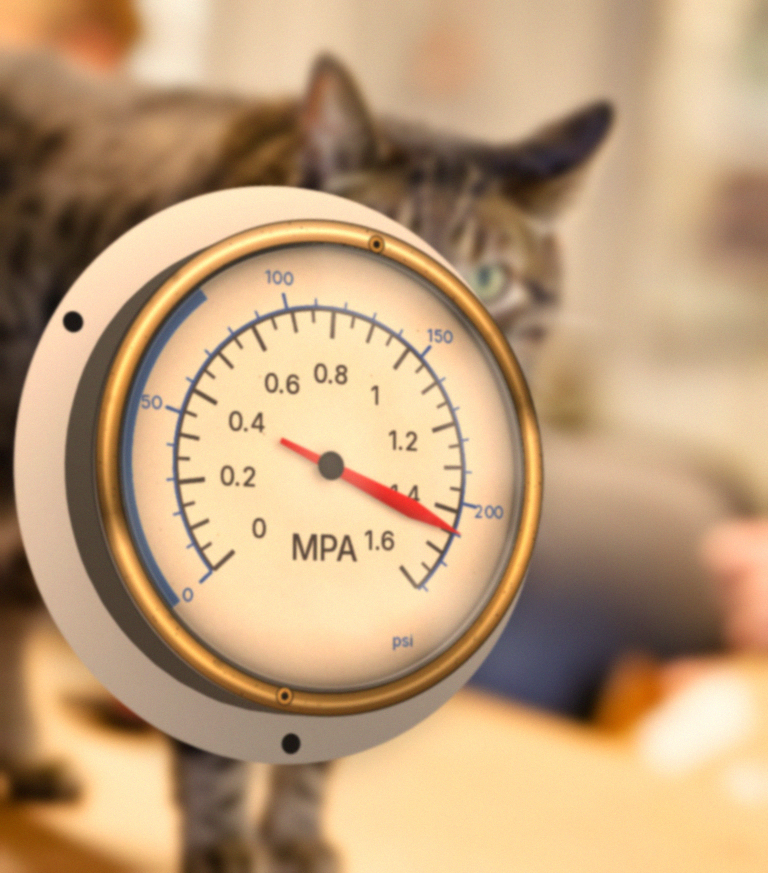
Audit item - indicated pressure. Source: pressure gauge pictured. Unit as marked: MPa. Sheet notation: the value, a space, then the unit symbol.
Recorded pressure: 1.45 MPa
